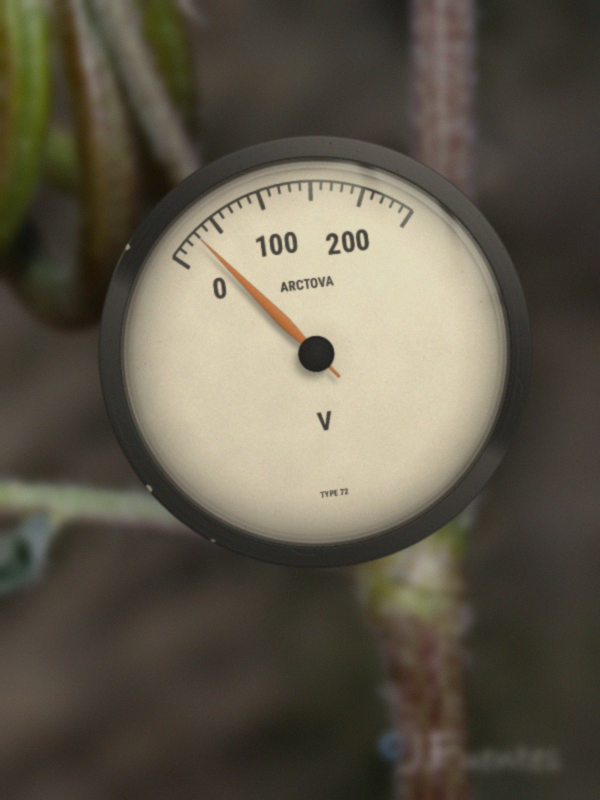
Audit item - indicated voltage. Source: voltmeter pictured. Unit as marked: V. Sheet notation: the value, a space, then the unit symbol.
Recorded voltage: 30 V
